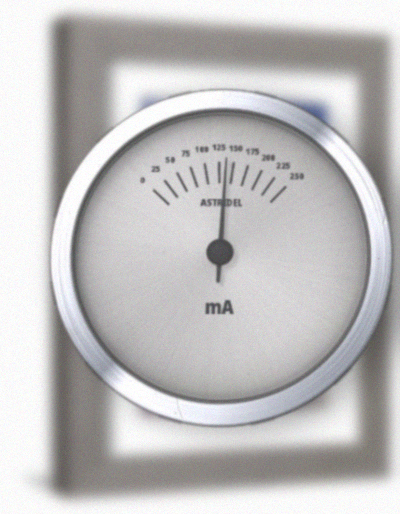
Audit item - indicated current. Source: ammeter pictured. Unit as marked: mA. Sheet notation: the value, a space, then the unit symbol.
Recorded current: 137.5 mA
